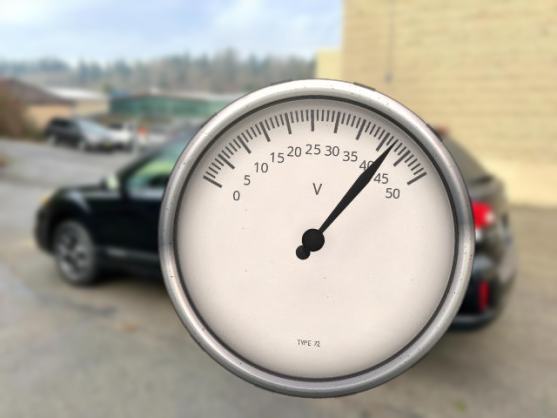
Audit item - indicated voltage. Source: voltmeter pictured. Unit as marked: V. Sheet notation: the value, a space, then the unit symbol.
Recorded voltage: 42 V
